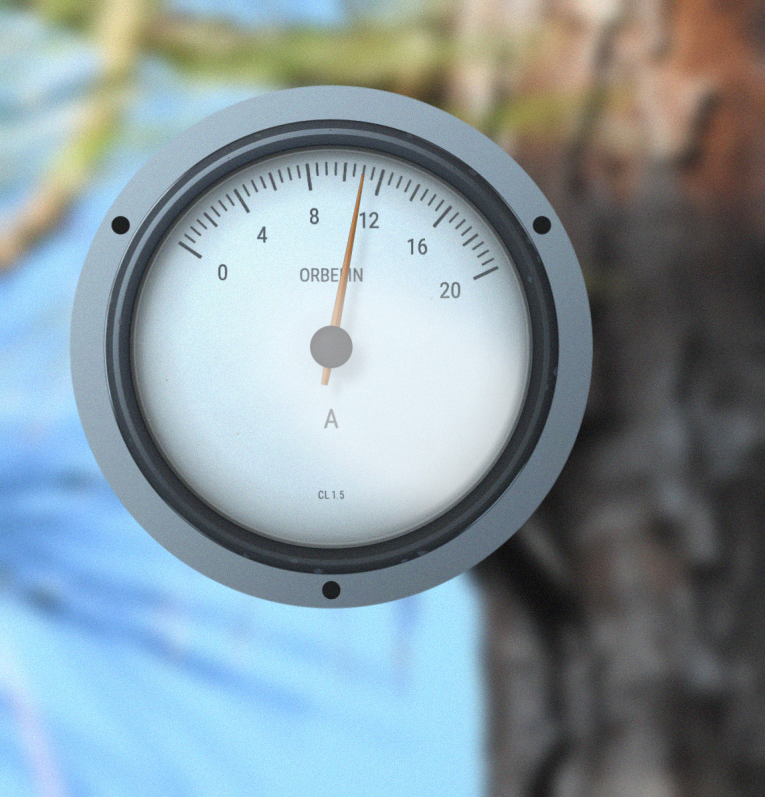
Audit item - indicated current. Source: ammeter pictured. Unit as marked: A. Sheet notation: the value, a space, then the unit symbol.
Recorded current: 11 A
